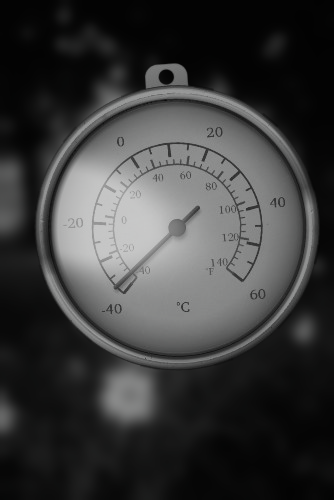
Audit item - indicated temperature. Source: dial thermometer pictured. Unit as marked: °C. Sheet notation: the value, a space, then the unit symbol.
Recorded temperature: -37.5 °C
